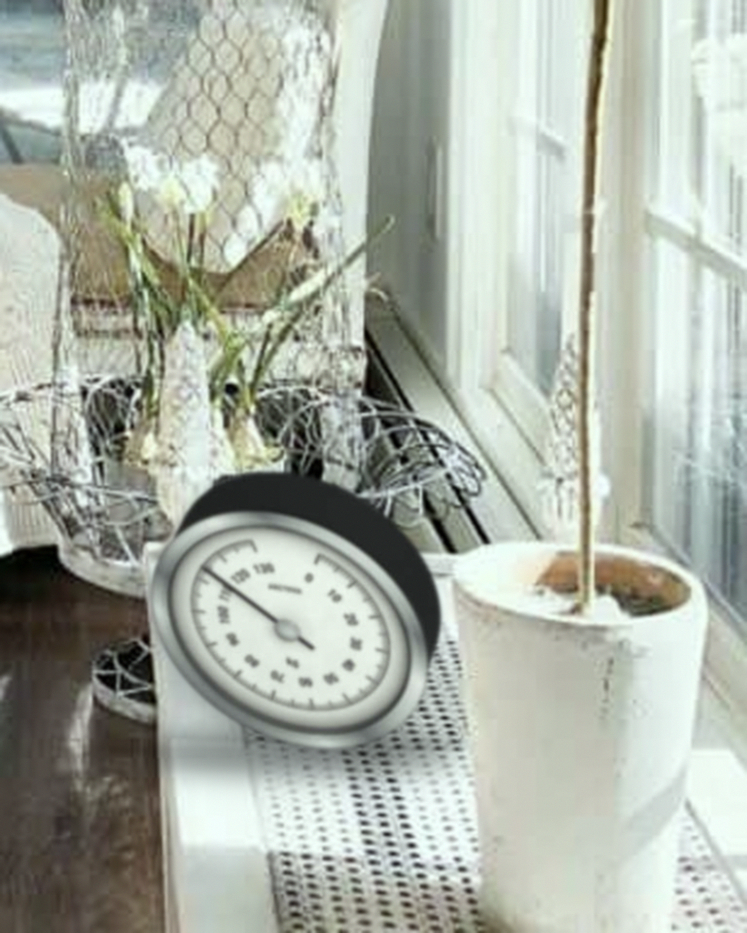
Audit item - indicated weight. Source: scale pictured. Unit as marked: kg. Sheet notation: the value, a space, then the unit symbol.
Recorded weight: 115 kg
